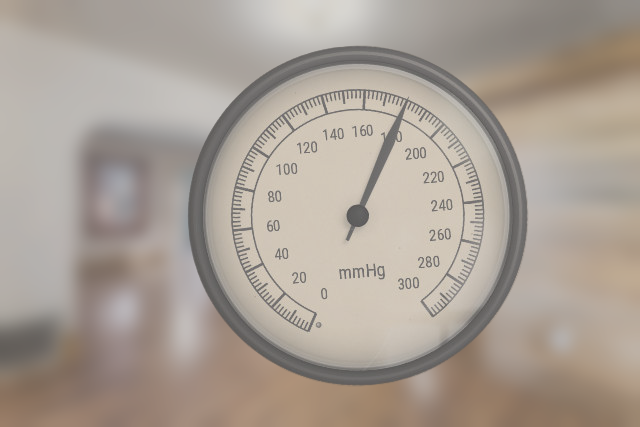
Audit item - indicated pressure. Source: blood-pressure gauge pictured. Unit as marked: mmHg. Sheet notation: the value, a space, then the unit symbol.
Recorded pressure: 180 mmHg
